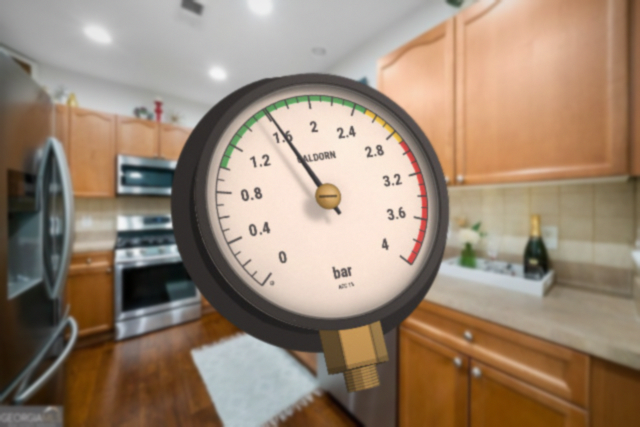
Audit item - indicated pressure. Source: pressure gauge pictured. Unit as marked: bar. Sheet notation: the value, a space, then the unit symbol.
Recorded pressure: 1.6 bar
